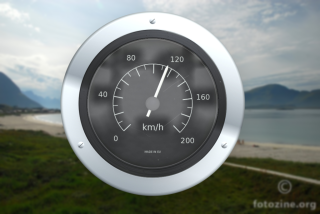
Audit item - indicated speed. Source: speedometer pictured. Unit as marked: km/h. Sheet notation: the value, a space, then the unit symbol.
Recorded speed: 115 km/h
